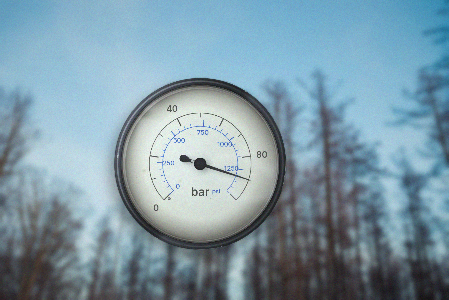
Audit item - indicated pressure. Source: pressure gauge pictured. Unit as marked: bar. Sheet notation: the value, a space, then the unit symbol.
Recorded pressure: 90 bar
